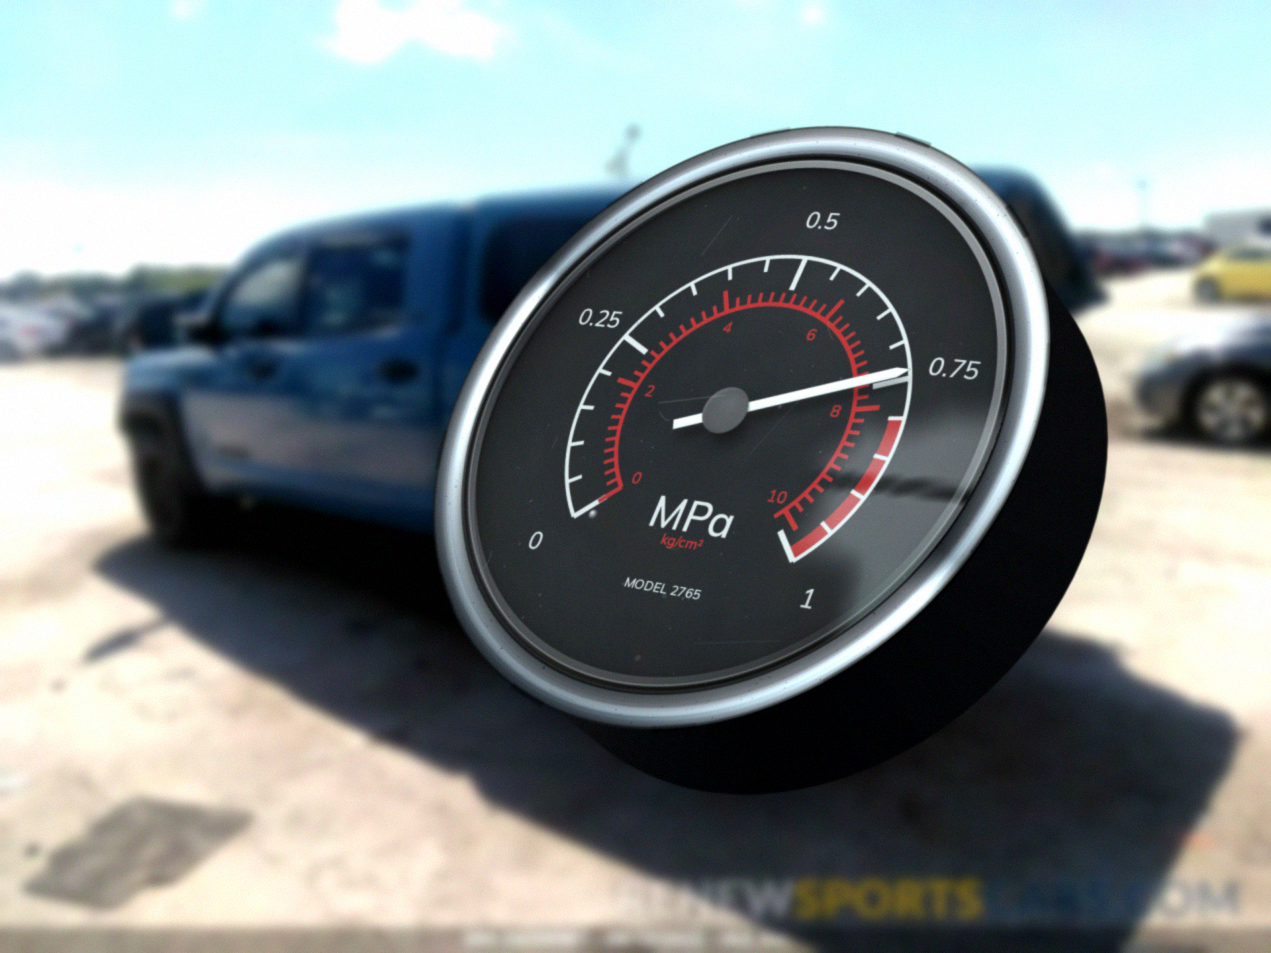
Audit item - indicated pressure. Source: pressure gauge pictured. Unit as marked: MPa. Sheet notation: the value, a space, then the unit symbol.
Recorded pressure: 0.75 MPa
